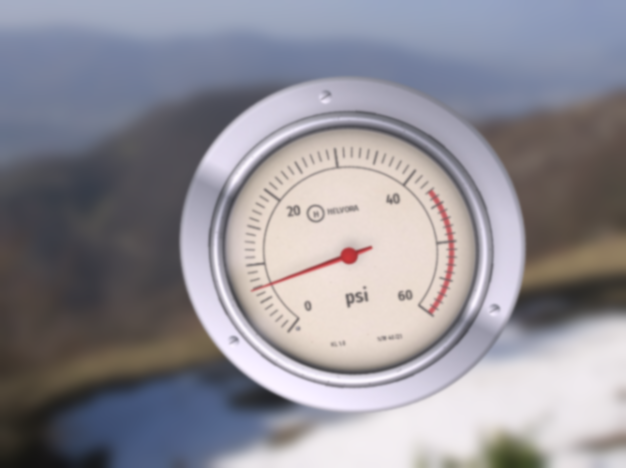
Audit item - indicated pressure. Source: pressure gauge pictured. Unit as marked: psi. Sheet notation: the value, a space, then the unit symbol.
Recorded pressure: 7 psi
